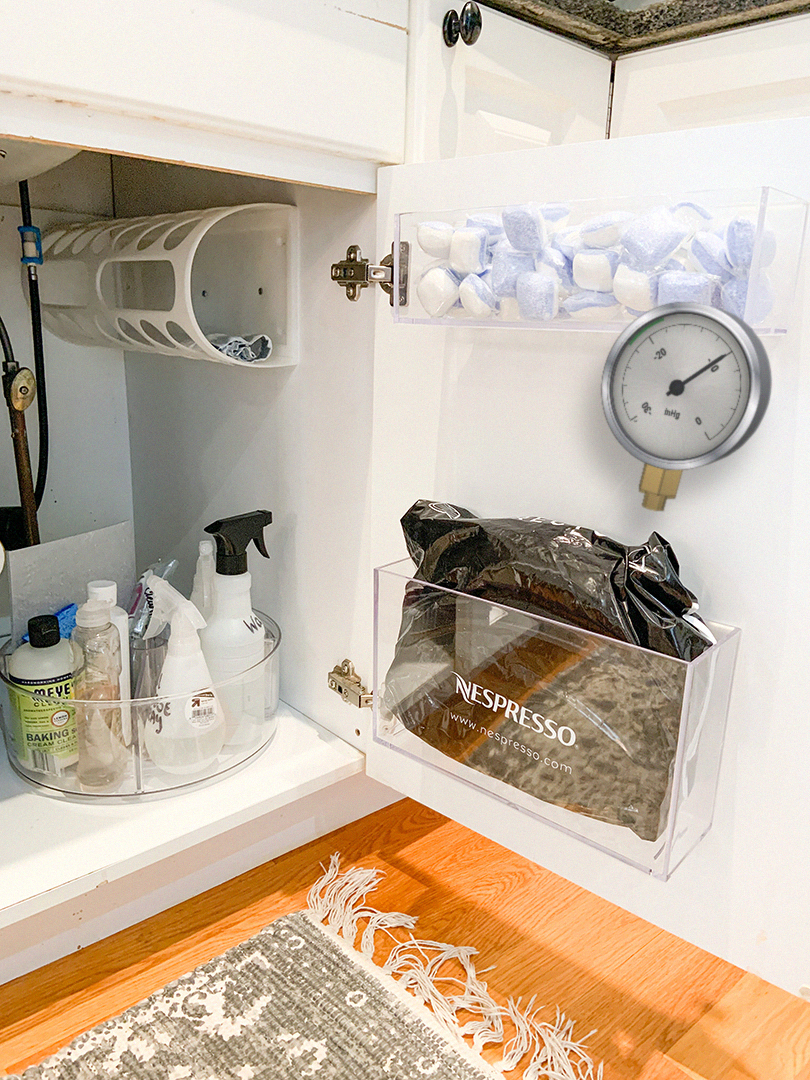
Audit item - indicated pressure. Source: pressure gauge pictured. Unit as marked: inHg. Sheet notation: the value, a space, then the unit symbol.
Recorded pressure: -10 inHg
